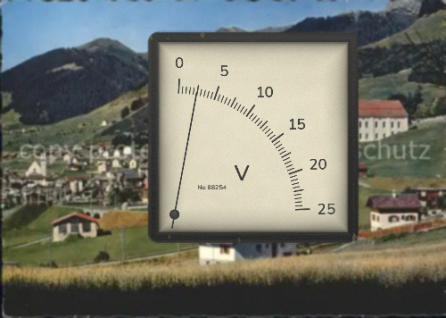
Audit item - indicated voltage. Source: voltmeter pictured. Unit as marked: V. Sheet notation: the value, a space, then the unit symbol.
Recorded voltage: 2.5 V
